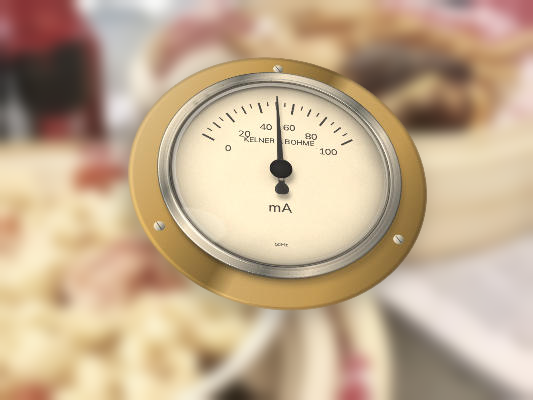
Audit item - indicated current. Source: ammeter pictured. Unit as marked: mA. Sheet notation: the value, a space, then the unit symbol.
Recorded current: 50 mA
